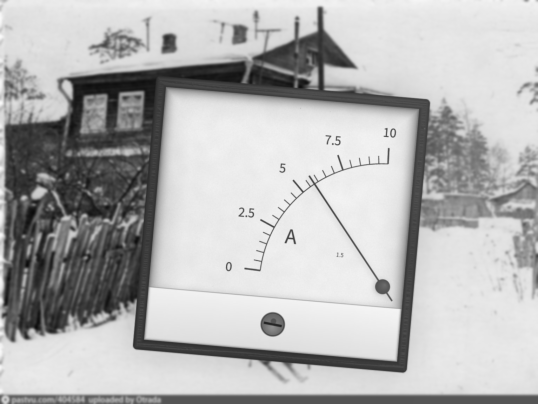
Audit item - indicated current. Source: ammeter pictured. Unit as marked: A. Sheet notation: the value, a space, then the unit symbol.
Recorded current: 5.75 A
